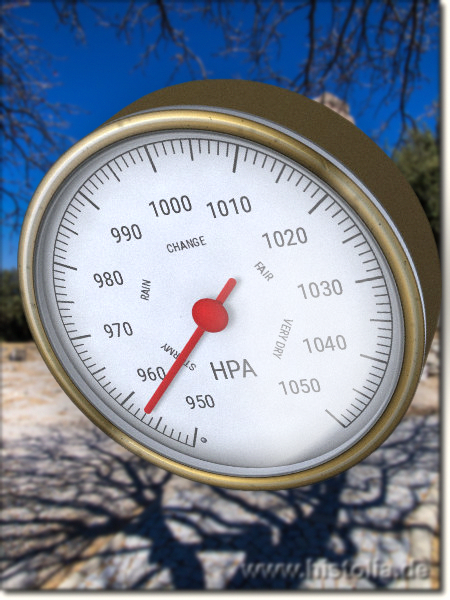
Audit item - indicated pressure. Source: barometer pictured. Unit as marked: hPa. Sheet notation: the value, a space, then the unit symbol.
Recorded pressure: 957 hPa
